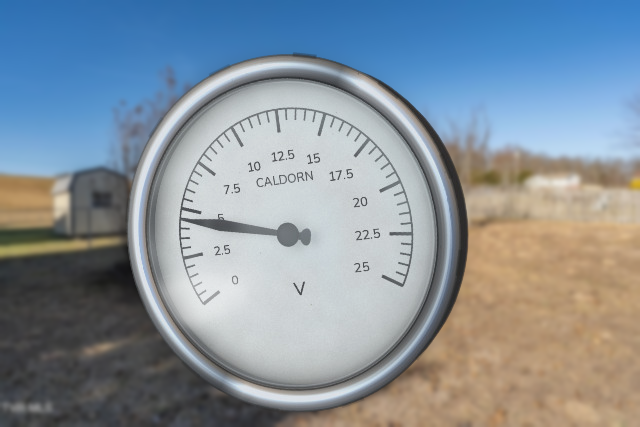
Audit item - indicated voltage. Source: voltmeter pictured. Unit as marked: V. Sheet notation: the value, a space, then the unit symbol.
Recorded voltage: 4.5 V
